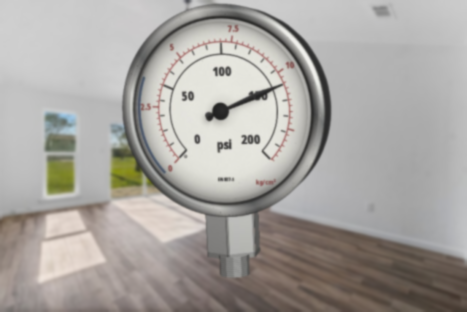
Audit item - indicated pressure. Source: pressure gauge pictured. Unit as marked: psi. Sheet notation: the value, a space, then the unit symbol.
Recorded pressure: 150 psi
